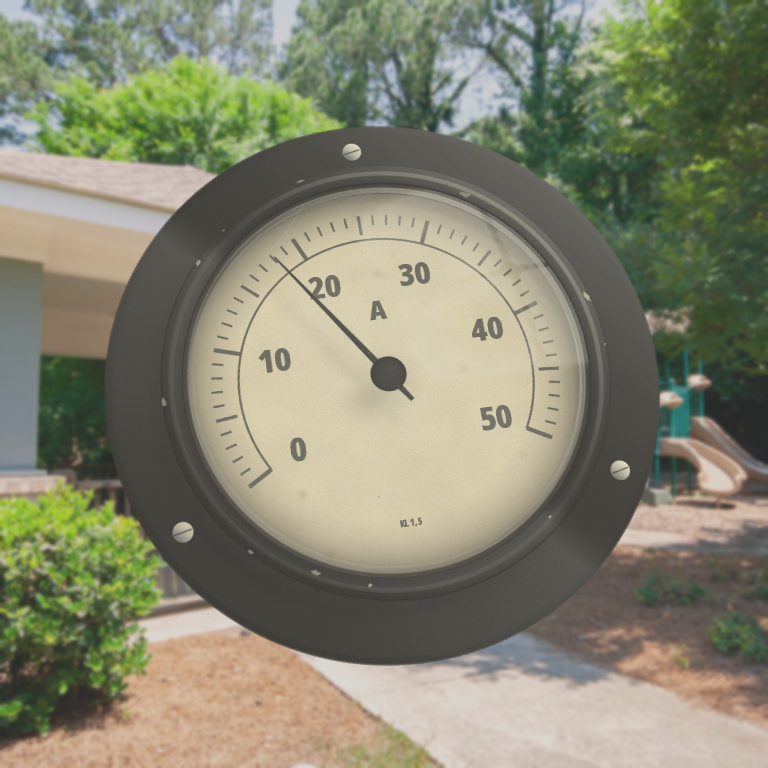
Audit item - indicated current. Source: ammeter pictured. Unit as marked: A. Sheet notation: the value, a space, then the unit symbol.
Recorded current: 18 A
